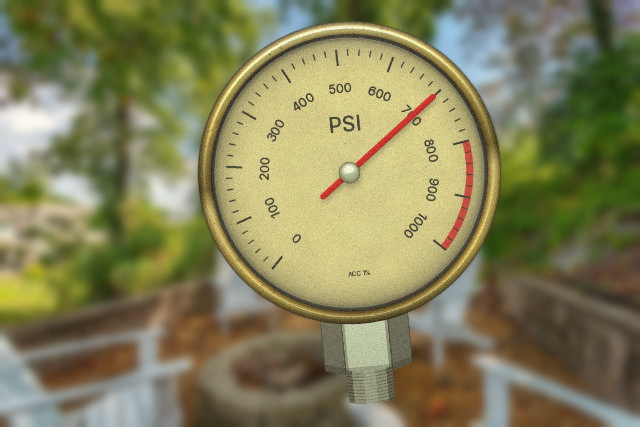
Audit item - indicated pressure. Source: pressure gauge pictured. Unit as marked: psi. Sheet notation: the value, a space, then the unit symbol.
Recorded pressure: 700 psi
